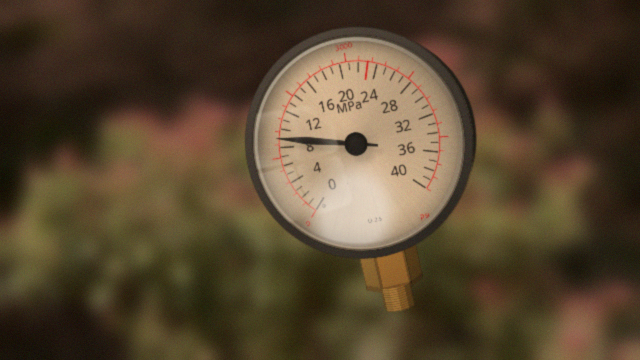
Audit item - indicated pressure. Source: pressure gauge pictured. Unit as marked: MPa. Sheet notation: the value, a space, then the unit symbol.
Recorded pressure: 9 MPa
